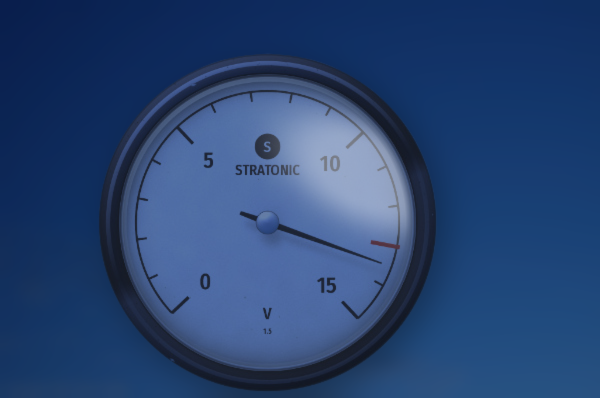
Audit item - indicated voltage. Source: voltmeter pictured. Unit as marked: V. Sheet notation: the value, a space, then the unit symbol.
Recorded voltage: 13.5 V
